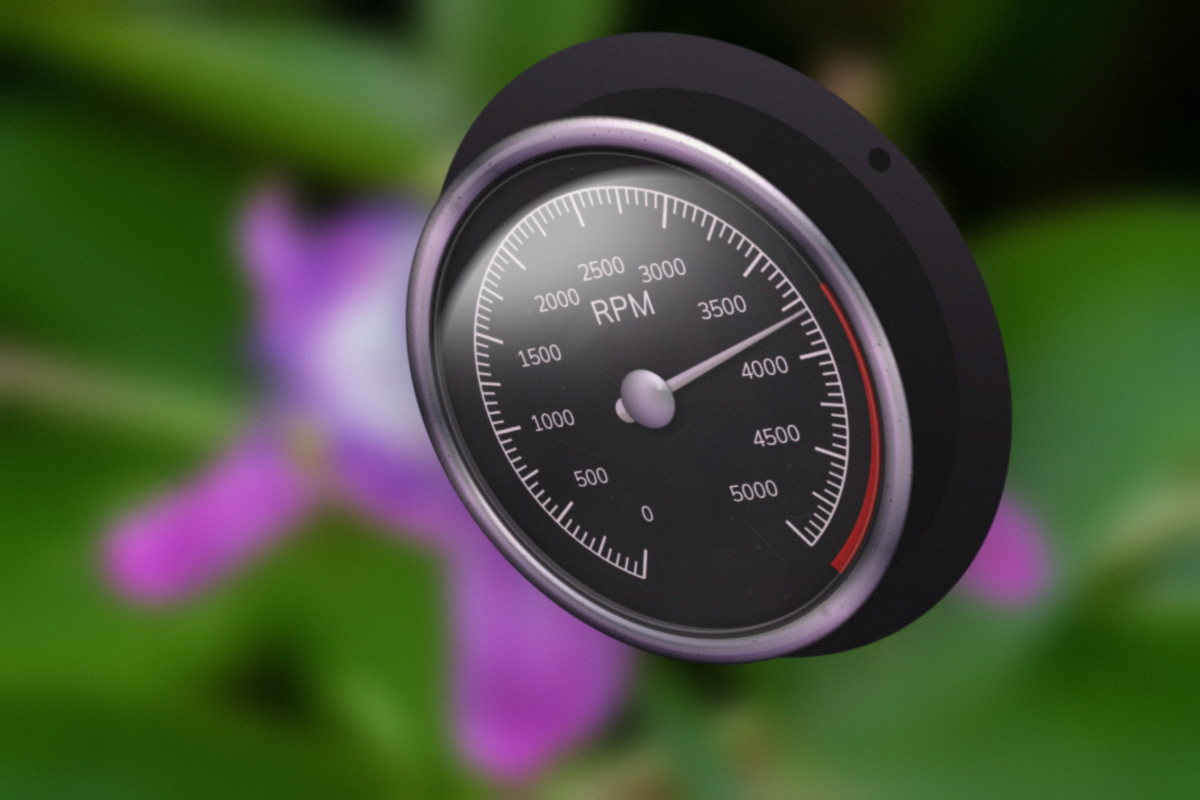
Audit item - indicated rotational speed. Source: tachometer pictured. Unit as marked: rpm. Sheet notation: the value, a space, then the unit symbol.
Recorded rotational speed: 3800 rpm
